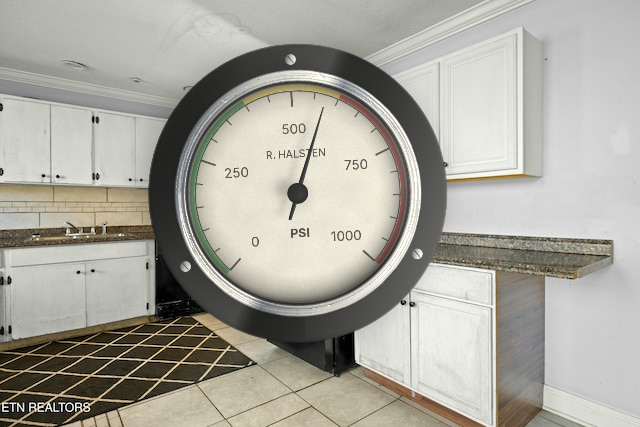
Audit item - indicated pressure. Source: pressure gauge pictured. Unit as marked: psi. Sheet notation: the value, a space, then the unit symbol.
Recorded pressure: 575 psi
